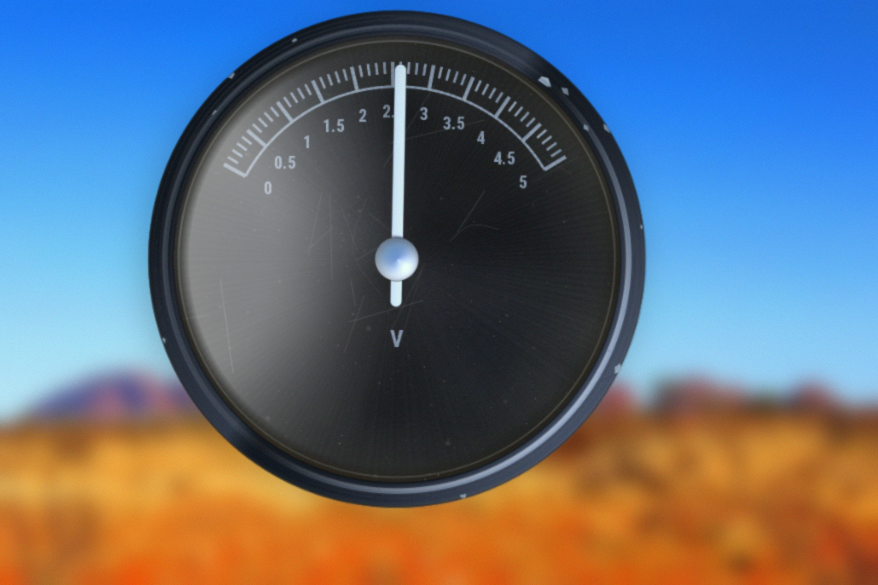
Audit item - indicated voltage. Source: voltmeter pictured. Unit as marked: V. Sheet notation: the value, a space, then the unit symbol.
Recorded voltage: 2.6 V
